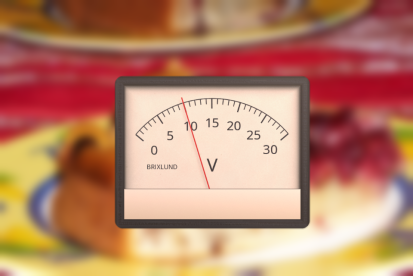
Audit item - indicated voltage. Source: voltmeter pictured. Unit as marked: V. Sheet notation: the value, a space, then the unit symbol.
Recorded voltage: 10 V
